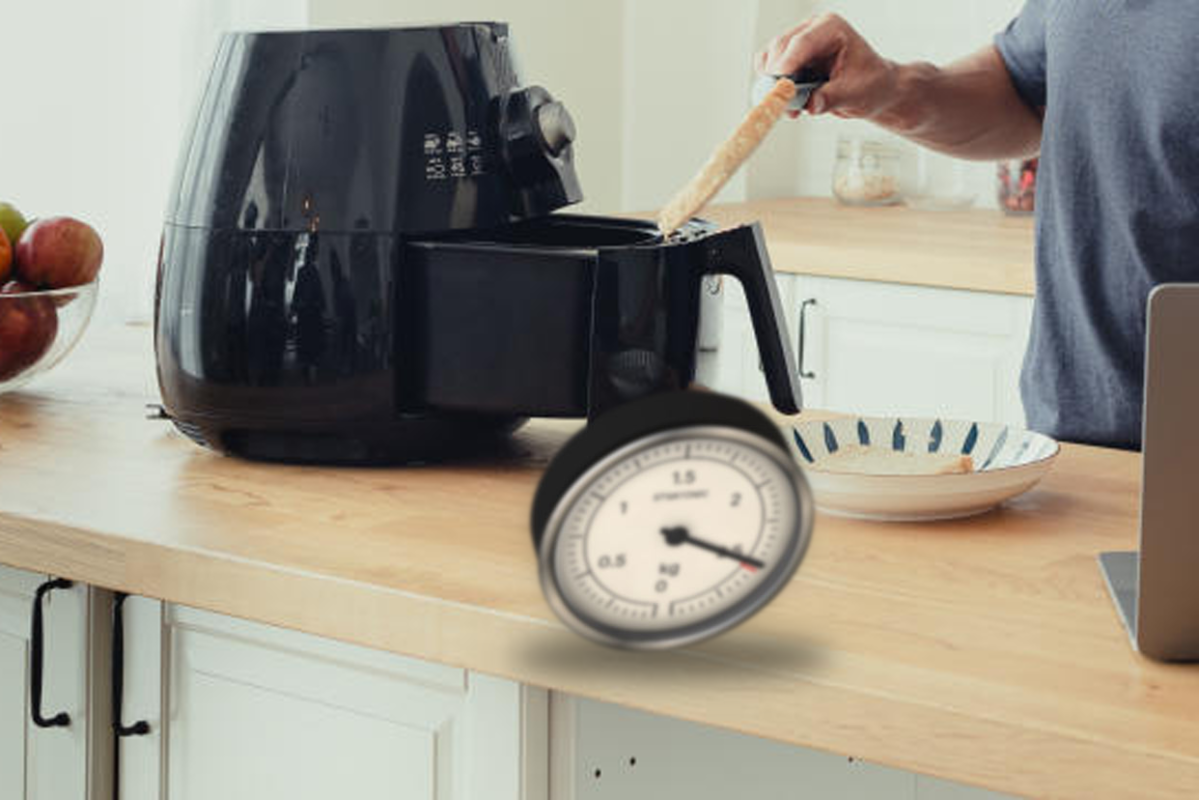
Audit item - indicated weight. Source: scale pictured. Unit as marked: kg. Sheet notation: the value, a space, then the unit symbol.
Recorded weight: 2.5 kg
